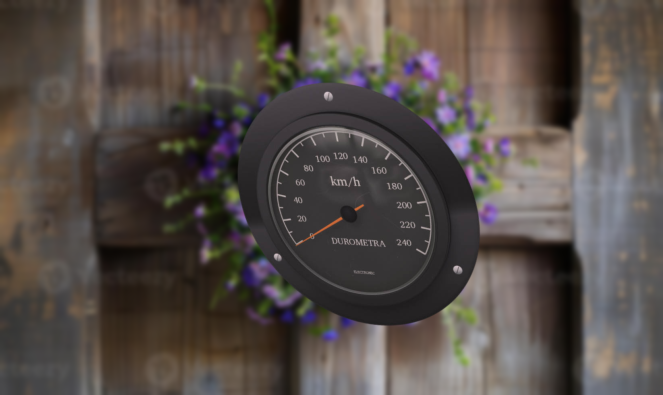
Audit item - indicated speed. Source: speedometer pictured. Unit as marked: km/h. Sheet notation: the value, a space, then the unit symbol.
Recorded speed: 0 km/h
